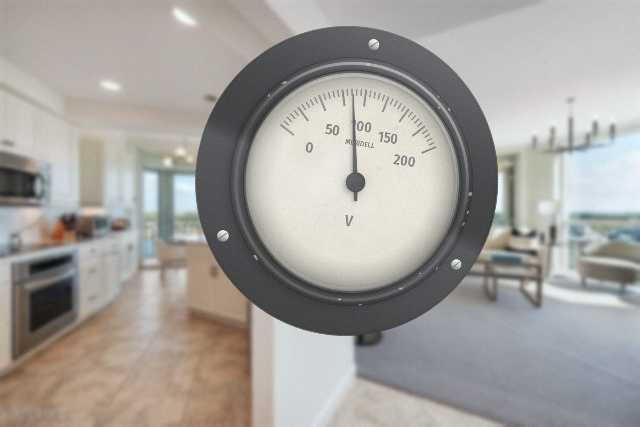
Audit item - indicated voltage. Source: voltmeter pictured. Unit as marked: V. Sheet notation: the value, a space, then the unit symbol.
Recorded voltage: 85 V
